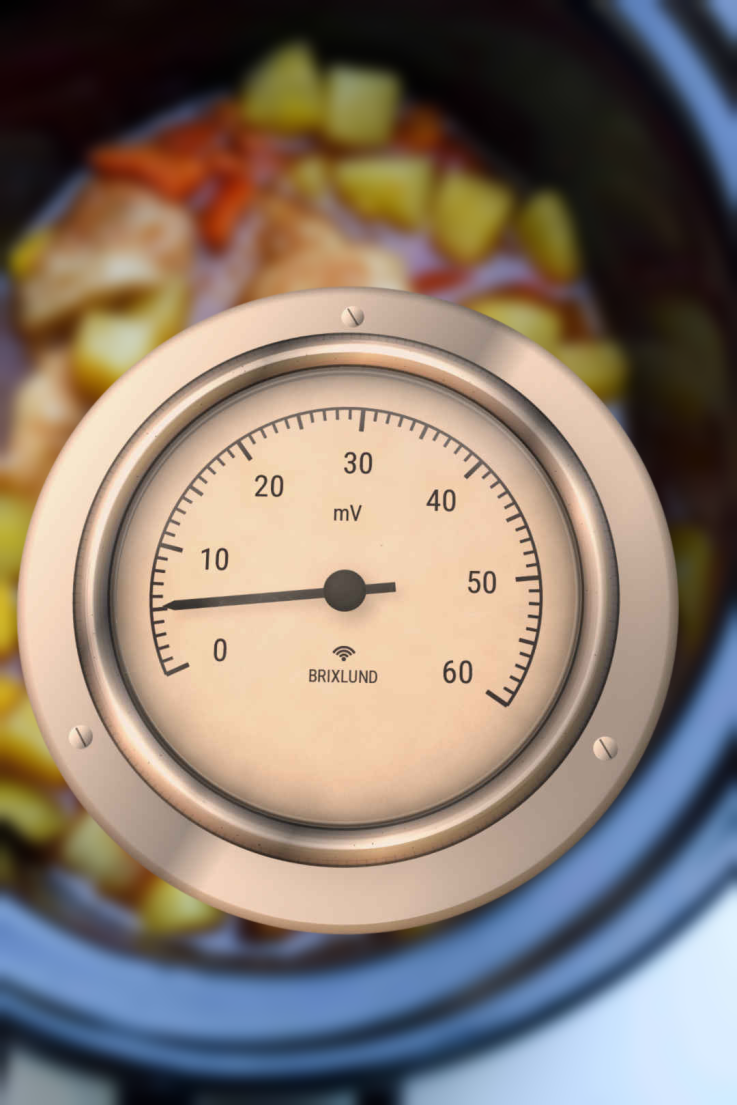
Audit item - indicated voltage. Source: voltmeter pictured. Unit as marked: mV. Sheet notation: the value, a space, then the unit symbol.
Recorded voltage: 5 mV
